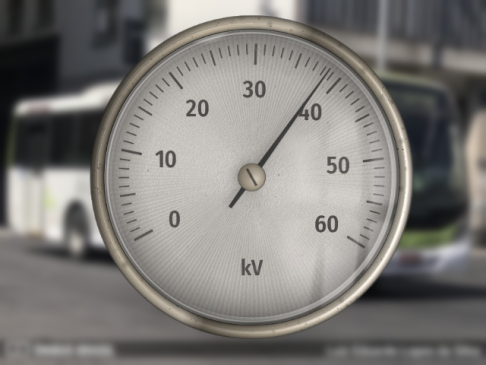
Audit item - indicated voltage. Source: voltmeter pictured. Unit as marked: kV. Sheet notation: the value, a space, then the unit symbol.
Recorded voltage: 38.5 kV
